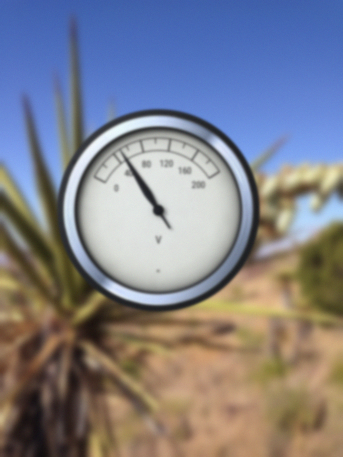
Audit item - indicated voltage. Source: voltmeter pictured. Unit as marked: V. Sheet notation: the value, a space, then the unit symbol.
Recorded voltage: 50 V
